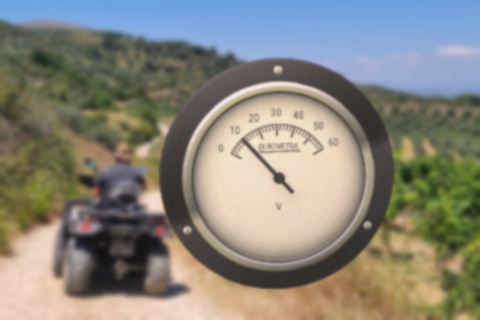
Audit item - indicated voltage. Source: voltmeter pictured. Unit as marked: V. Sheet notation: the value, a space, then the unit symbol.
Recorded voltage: 10 V
